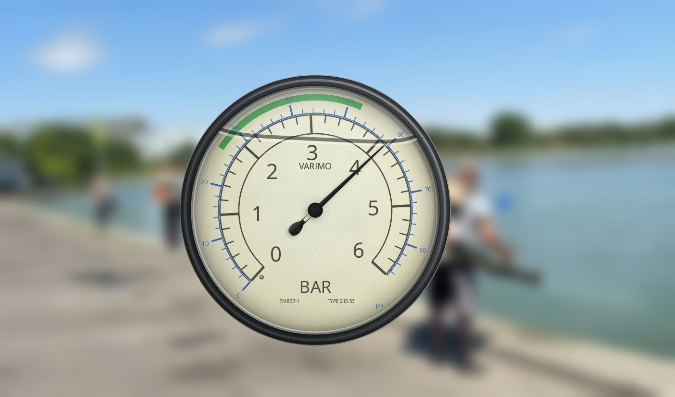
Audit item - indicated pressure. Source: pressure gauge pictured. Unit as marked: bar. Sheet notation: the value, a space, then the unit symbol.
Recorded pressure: 4.1 bar
